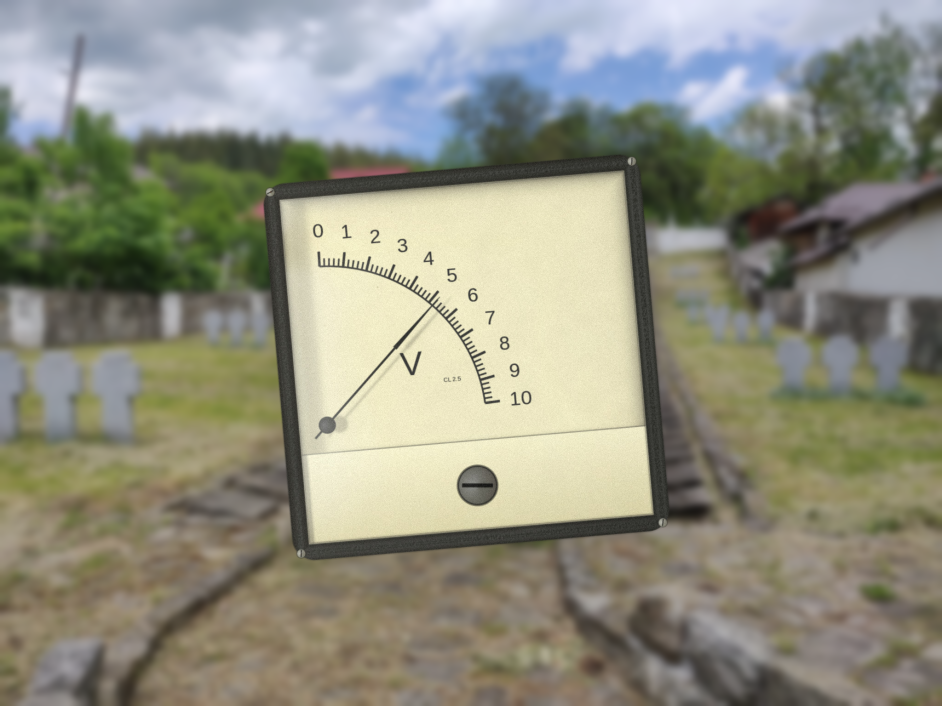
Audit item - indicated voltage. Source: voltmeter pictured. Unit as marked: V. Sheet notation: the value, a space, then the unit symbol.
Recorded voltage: 5.2 V
